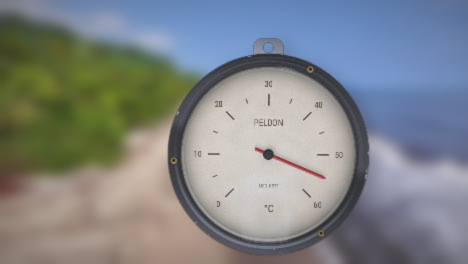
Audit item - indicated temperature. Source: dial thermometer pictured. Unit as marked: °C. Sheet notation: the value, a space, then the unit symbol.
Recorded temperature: 55 °C
